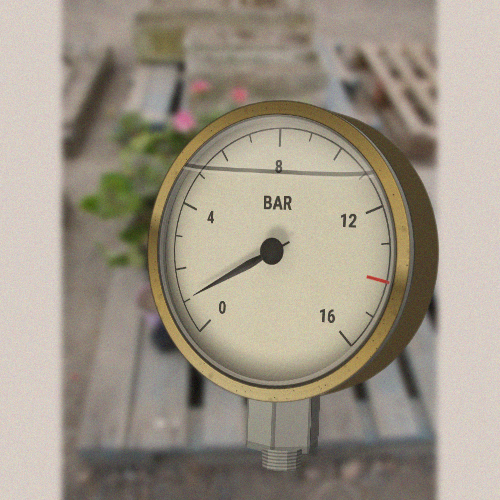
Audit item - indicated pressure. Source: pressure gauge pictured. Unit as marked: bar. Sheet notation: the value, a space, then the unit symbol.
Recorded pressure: 1 bar
